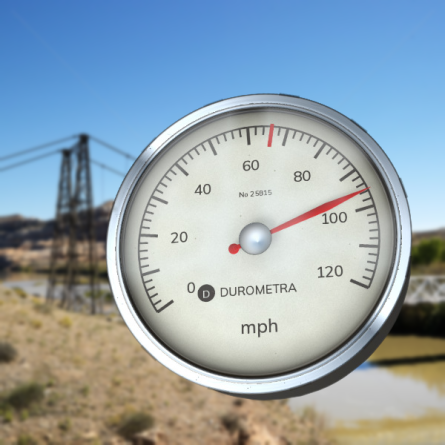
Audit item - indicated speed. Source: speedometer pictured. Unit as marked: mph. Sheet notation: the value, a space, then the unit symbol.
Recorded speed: 96 mph
